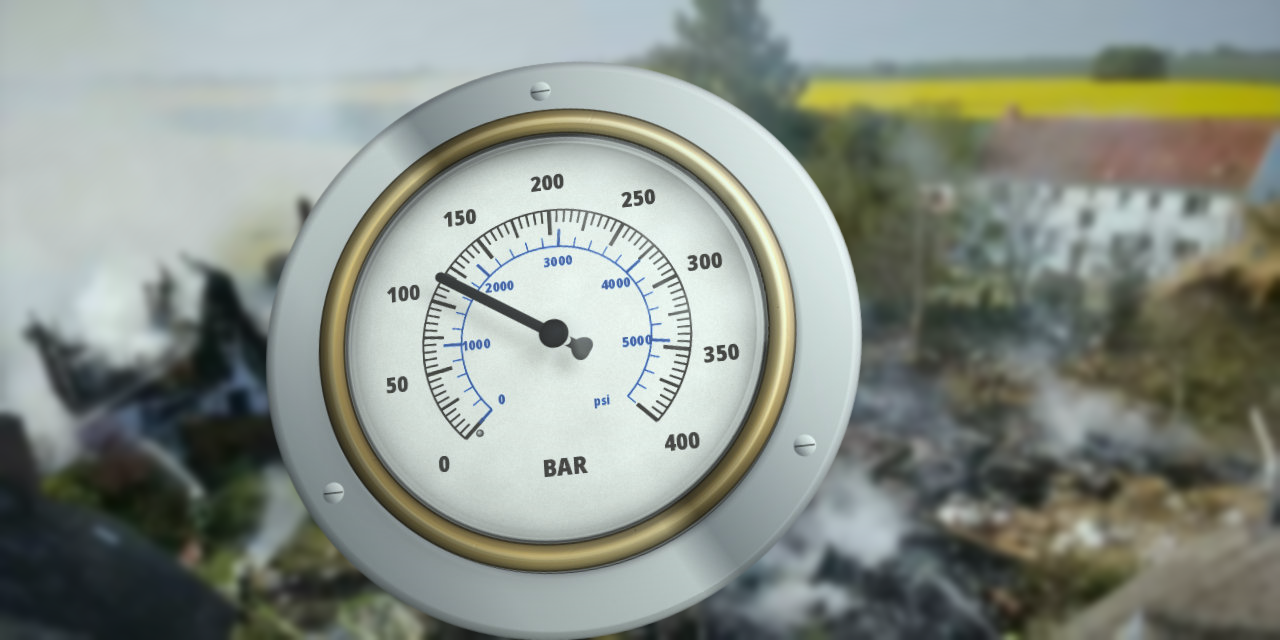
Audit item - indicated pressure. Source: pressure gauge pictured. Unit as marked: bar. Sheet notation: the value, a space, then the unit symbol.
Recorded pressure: 115 bar
